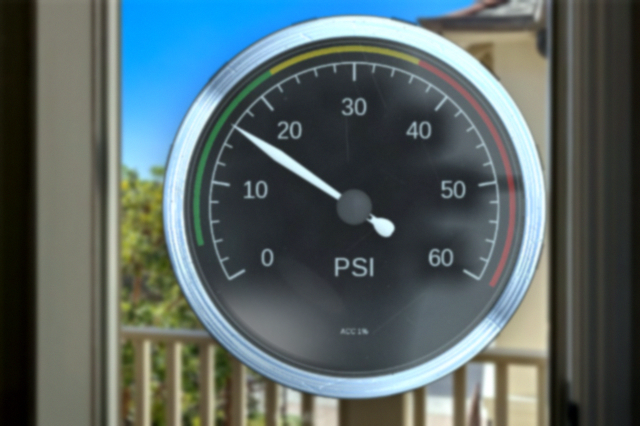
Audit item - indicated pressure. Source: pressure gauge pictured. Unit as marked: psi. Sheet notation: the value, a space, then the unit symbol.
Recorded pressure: 16 psi
